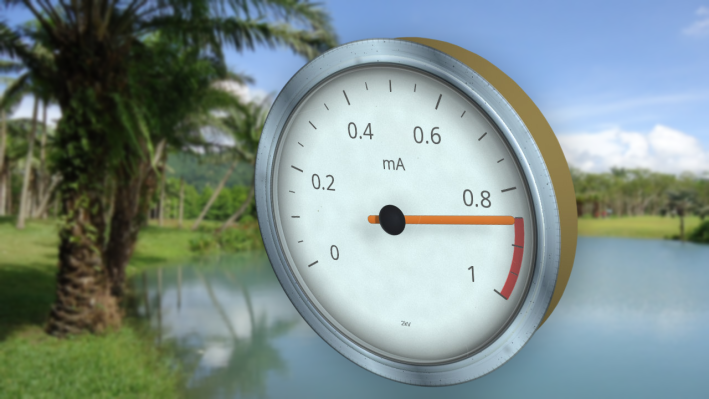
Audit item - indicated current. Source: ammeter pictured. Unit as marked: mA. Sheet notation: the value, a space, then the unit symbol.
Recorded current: 0.85 mA
